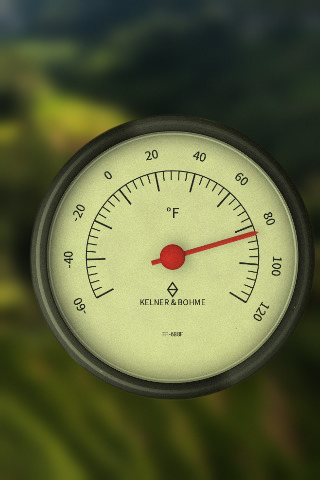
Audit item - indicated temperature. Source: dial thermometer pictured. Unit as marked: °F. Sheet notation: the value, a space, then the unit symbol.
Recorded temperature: 84 °F
